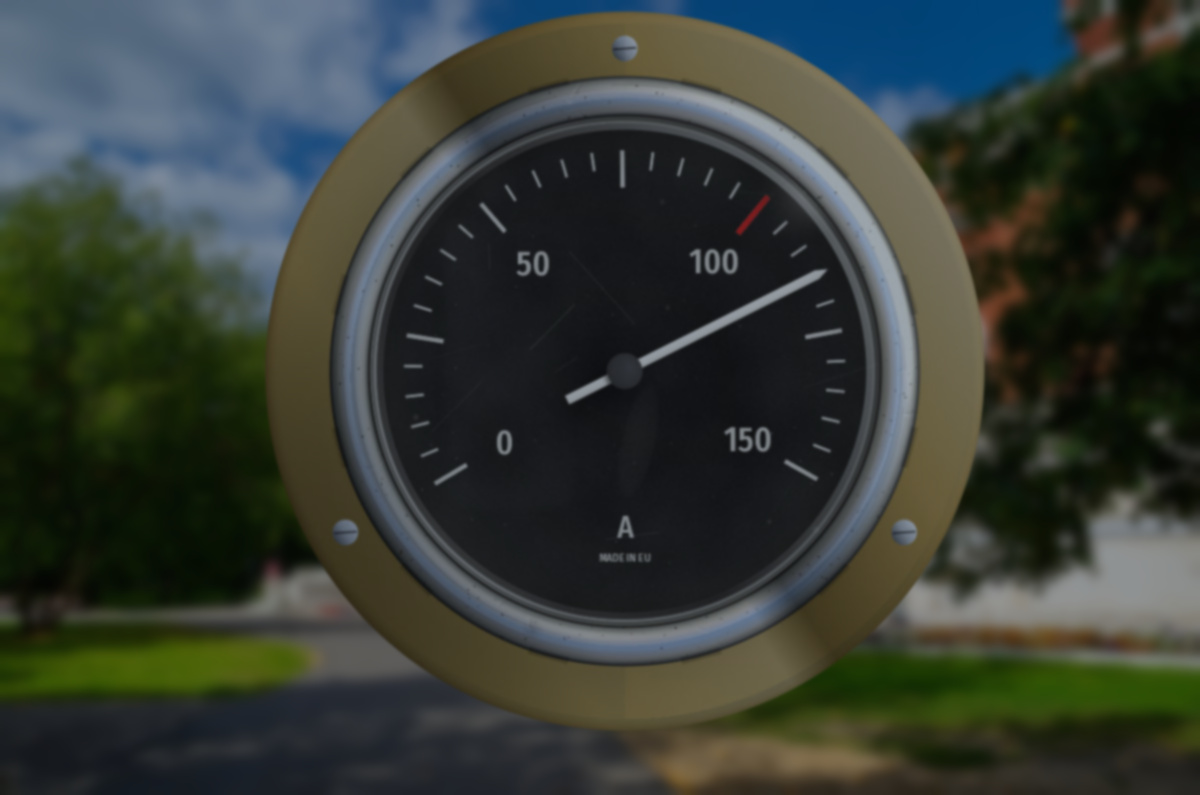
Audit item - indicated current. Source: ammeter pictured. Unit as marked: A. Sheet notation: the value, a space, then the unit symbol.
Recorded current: 115 A
